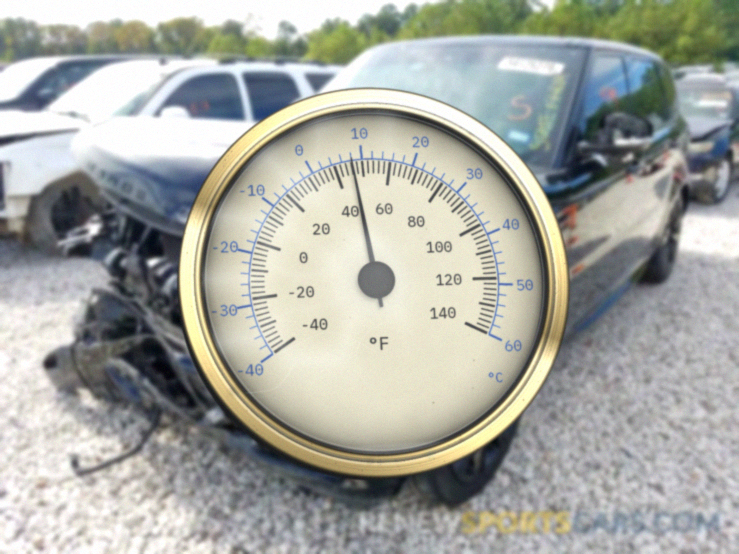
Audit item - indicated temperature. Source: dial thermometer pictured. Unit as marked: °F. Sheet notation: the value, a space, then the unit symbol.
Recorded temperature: 46 °F
